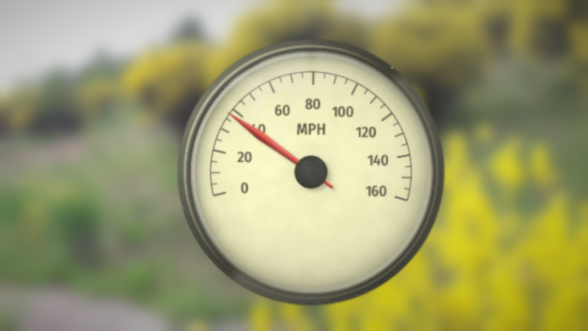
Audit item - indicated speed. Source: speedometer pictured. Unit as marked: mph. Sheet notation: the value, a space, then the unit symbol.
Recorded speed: 37.5 mph
